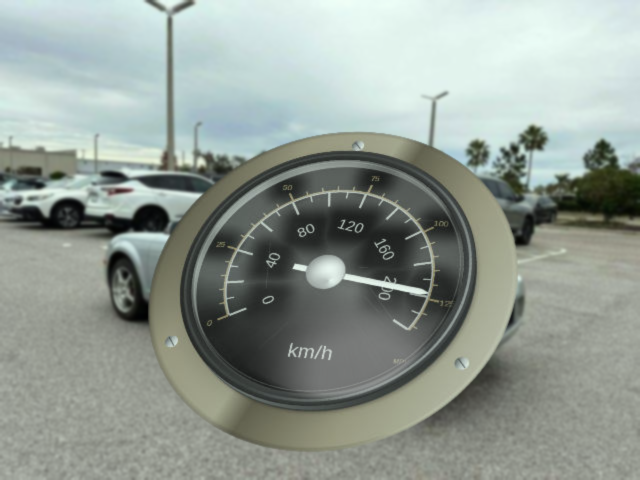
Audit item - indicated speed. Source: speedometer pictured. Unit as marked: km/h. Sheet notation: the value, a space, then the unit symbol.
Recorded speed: 200 km/h
